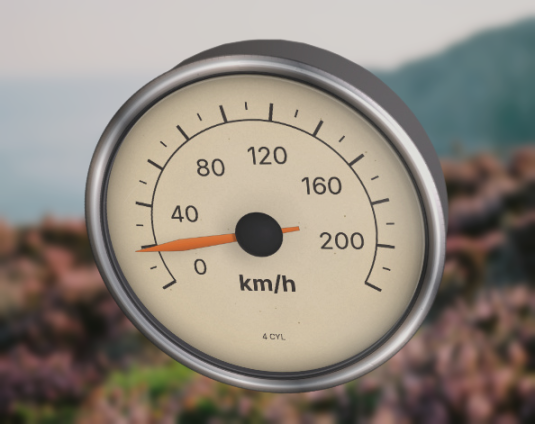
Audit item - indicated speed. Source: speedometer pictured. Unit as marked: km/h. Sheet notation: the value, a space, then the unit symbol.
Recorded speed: 20 km/h
